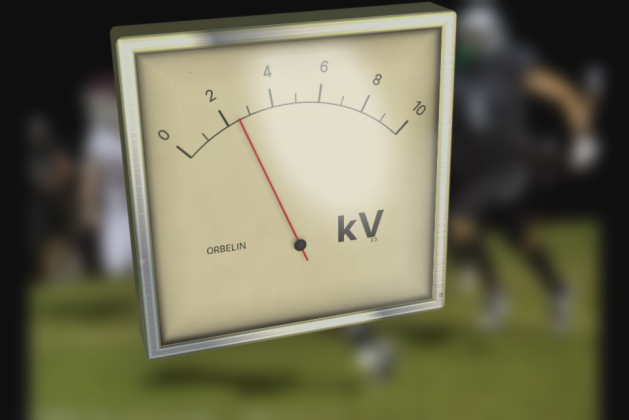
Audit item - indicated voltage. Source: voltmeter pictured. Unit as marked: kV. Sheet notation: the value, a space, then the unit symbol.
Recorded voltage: 2.5 kV
